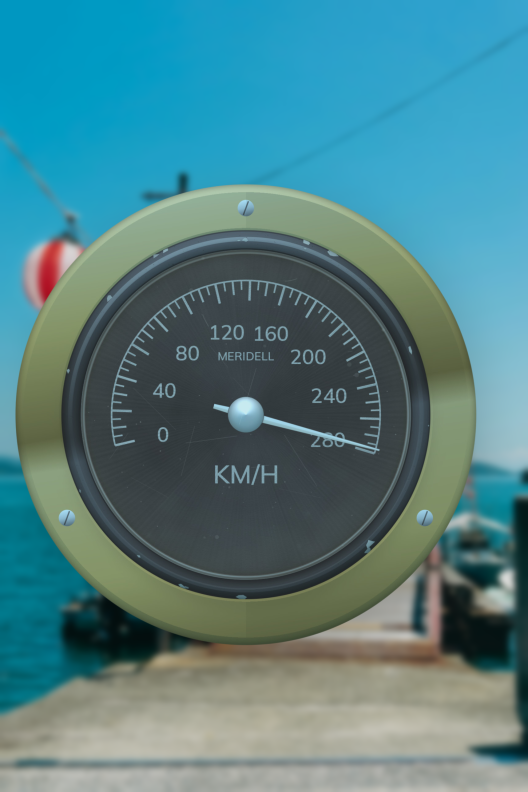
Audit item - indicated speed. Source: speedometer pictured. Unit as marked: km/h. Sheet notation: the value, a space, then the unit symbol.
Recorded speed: 277.5 km/h
